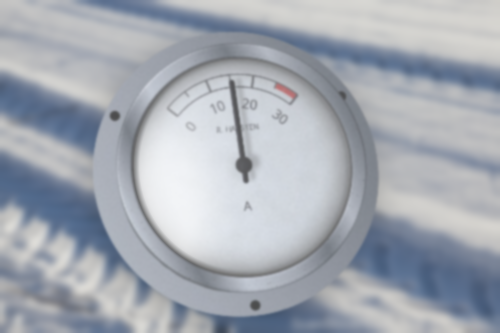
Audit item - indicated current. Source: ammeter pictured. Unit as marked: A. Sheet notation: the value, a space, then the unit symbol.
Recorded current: 15 A
